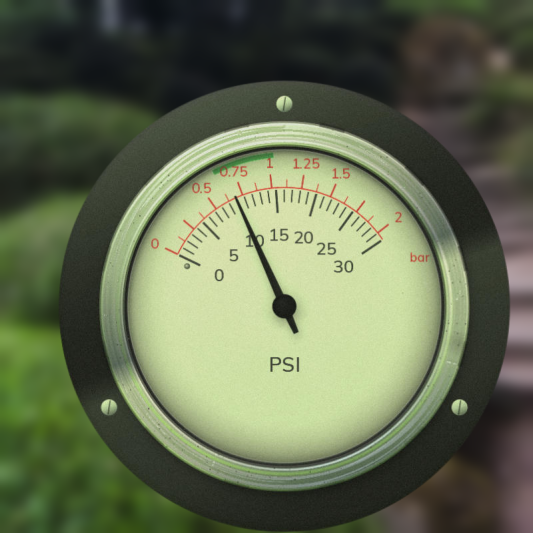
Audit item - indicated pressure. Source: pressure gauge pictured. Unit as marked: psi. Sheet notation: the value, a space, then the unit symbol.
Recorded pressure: 10 psi
